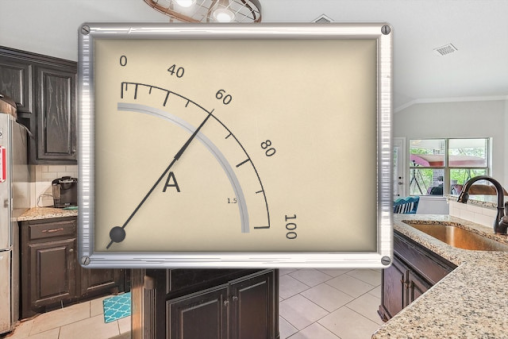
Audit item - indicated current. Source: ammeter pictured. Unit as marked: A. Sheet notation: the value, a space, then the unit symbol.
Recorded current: 60 A
